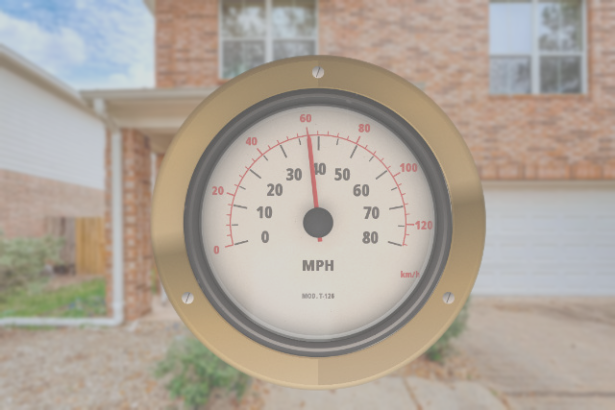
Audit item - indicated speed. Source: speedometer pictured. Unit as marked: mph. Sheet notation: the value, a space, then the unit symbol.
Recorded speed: 37.5 mph
